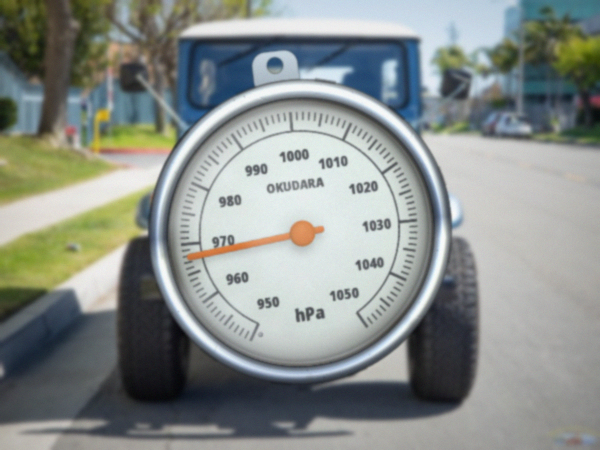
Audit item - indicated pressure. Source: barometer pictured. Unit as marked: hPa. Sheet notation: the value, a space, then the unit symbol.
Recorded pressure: 968 hPa
